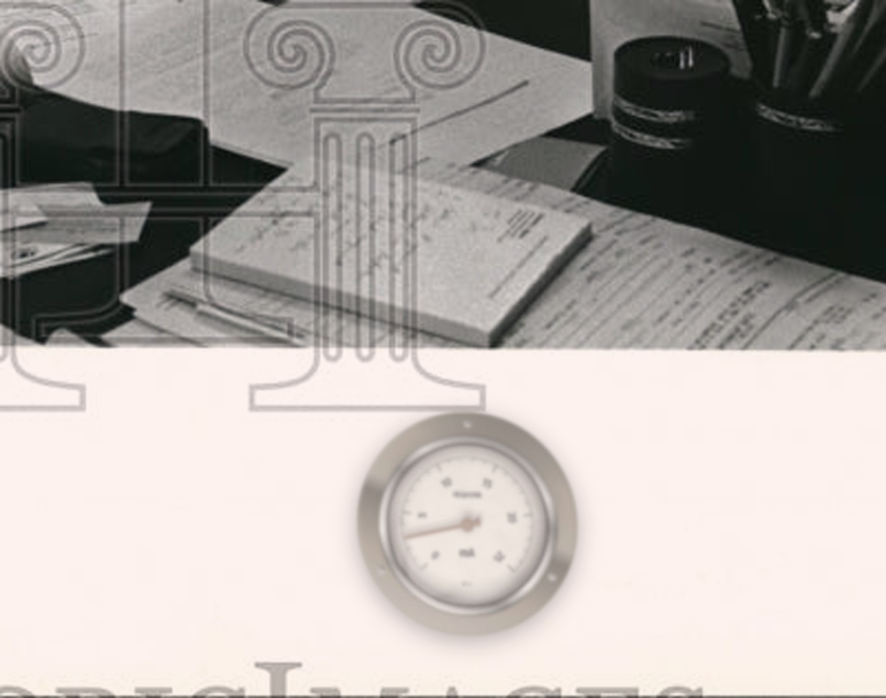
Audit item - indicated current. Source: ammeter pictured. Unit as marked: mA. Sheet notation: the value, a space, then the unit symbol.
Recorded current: 3 mA
